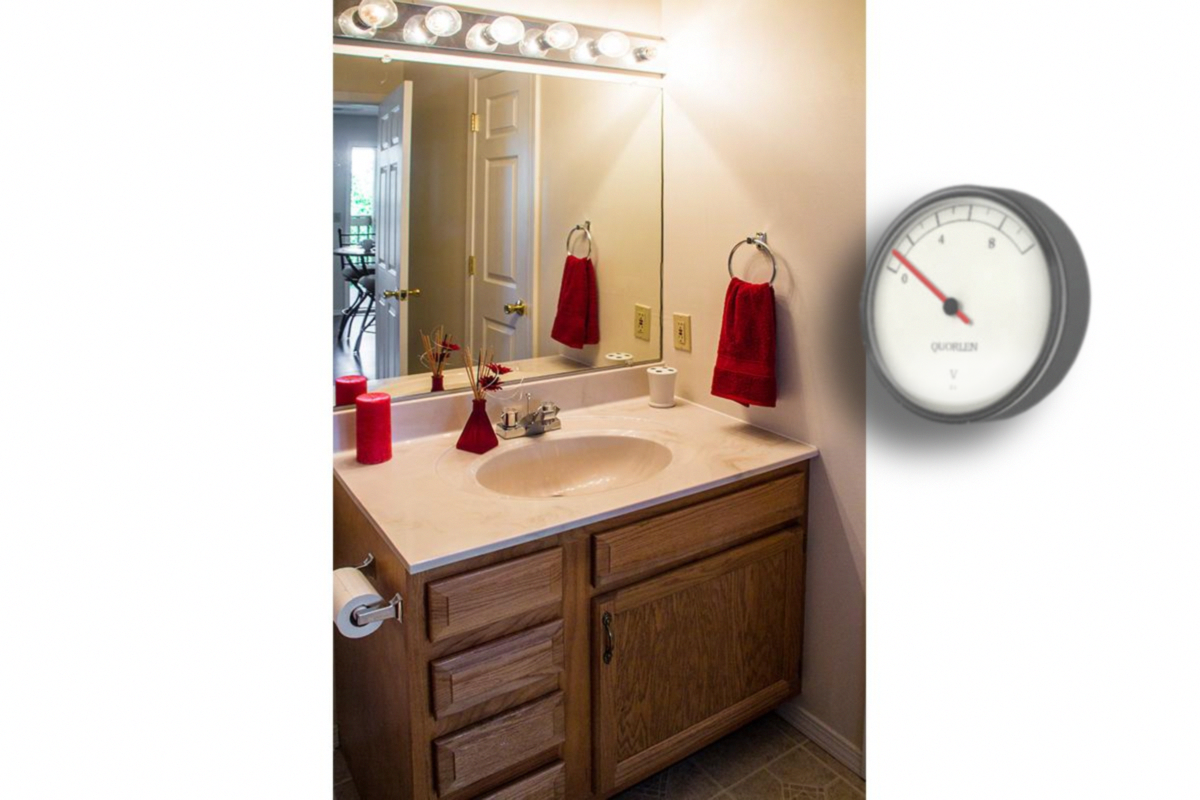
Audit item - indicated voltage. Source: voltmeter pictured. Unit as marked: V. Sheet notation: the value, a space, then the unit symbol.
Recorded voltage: 1 V
